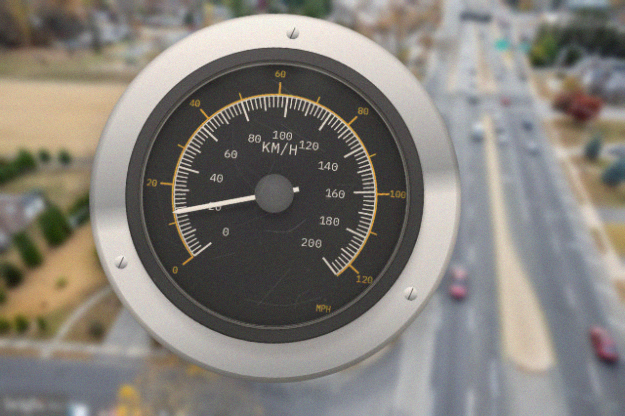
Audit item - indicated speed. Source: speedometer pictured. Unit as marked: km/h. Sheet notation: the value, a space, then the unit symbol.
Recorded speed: 20 km/h
